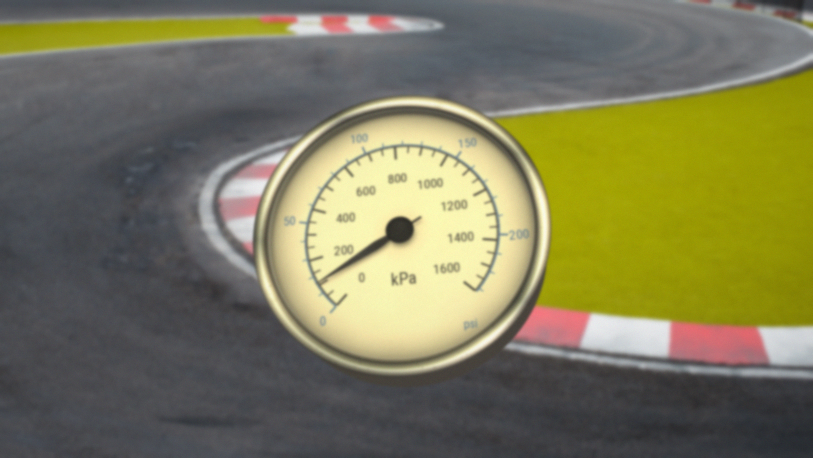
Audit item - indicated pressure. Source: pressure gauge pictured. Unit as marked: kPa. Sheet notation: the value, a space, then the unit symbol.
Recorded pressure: 100 kPa
